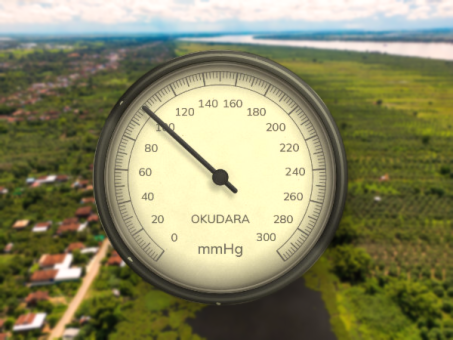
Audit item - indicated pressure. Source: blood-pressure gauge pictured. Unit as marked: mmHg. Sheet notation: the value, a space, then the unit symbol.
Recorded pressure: 100 mmHg
